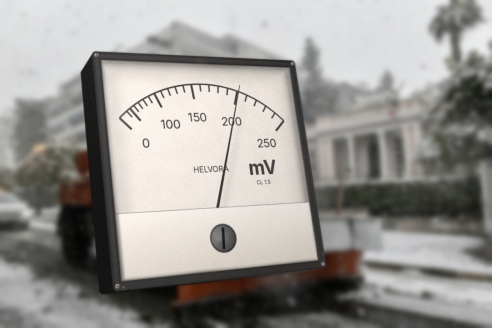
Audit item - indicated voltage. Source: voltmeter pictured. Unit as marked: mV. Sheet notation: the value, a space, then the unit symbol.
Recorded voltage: 200 mV
